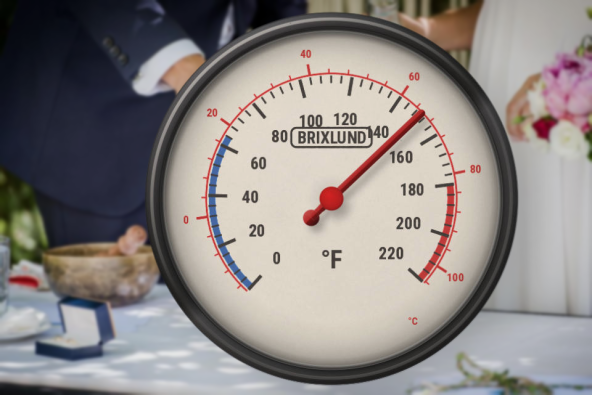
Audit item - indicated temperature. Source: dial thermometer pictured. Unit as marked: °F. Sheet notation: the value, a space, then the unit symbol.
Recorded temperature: 150 °F
